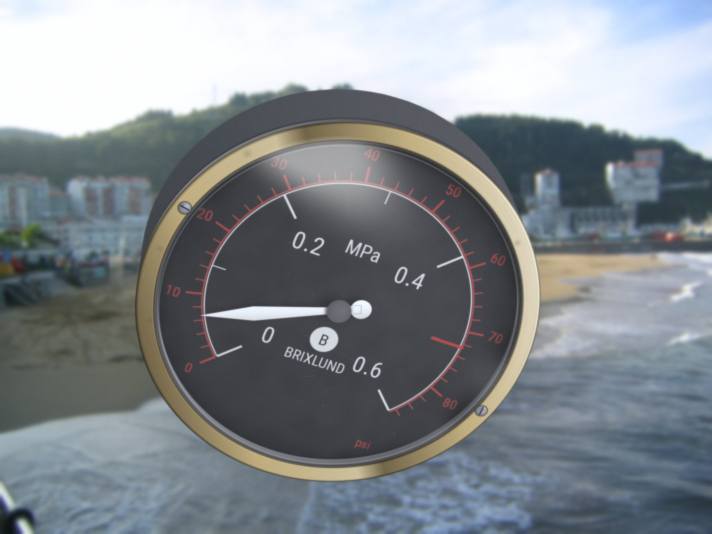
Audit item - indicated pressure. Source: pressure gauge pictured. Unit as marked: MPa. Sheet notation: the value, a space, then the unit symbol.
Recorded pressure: 0.05 MPa
